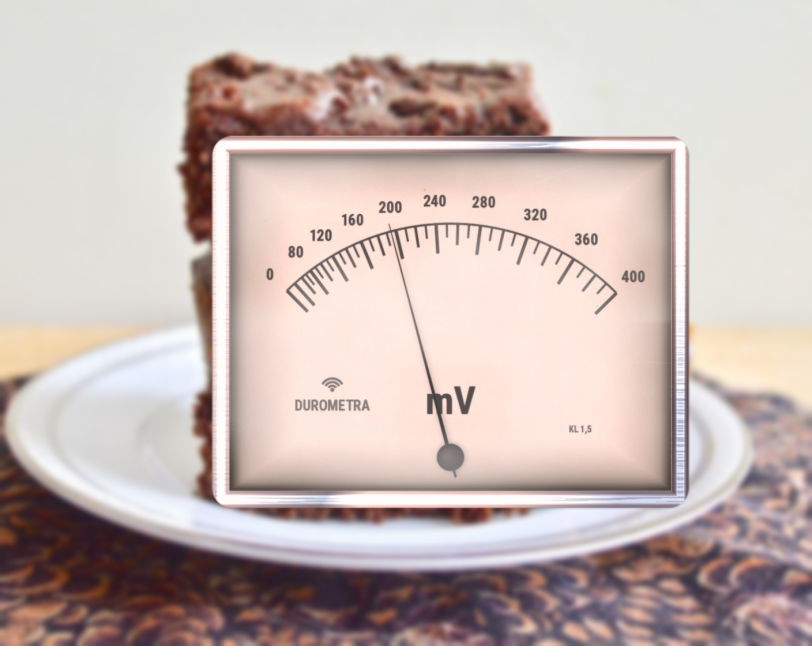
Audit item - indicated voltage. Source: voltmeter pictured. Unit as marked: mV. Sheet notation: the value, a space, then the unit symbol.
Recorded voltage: 195 mV
